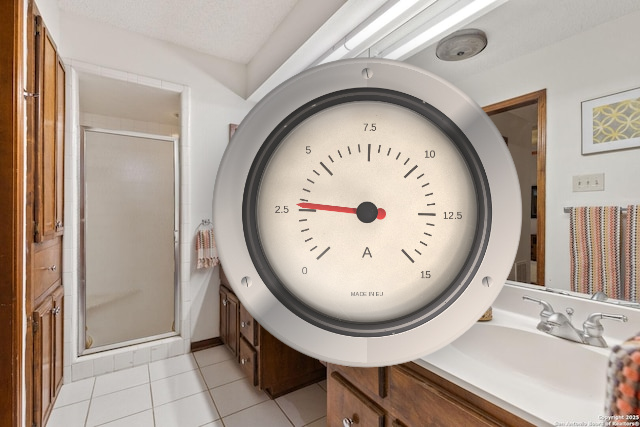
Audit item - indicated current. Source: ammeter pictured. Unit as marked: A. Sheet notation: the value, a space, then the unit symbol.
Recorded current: 2.75 A
